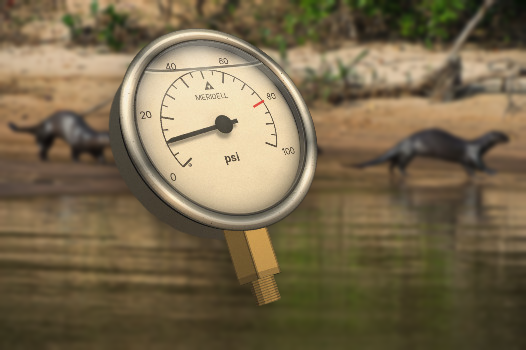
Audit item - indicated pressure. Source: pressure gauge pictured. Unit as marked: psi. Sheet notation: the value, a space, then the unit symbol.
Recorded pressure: 10 psi
